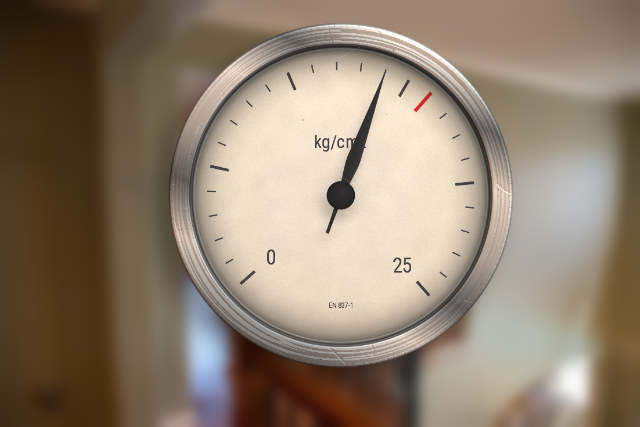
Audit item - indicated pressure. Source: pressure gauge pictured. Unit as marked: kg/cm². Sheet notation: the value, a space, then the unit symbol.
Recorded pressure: 14 kg/cm²
